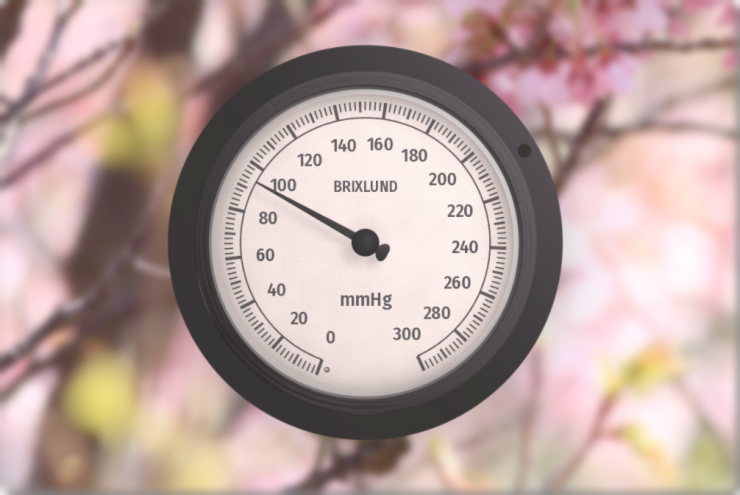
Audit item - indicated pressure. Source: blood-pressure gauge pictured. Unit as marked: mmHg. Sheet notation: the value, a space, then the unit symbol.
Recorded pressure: 94 mmHg
